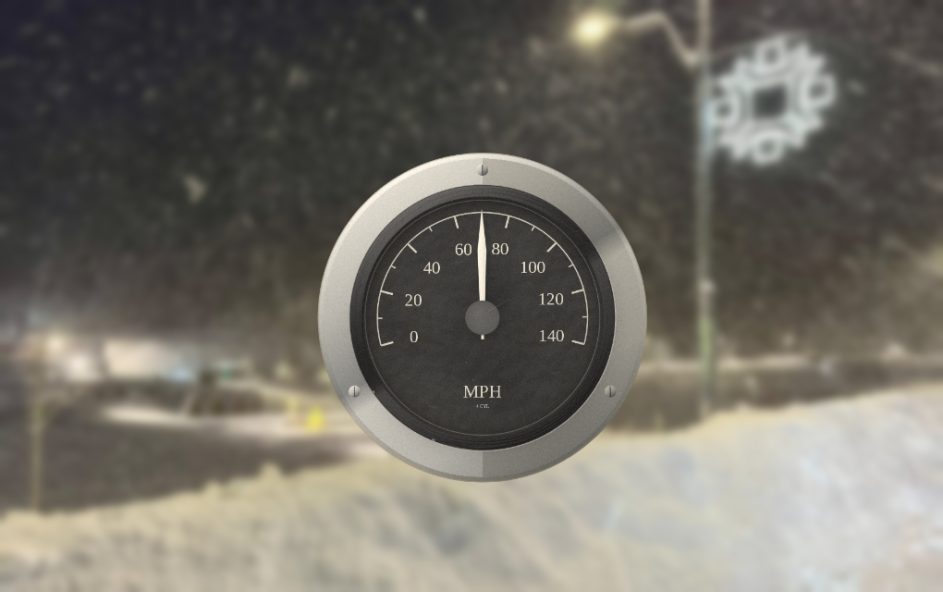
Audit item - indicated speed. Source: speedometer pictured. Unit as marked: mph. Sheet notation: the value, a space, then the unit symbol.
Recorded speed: 70 mph
